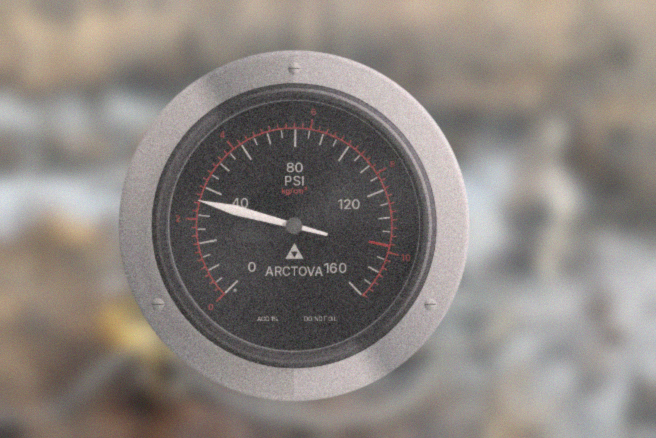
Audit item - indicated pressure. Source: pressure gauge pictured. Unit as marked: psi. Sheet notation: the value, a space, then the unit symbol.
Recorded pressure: 35 psi
